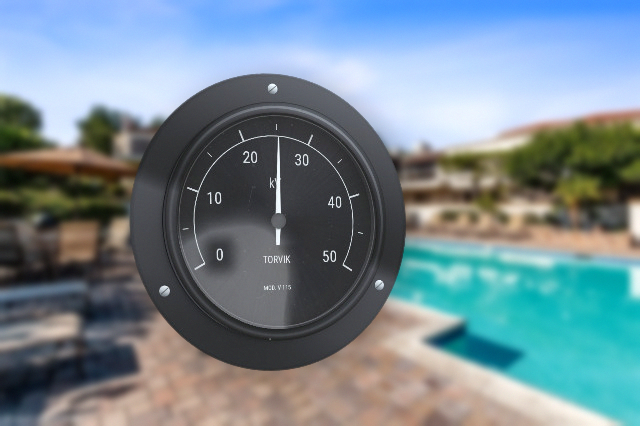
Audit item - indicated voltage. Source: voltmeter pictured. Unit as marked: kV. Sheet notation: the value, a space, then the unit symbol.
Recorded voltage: 25 kV
